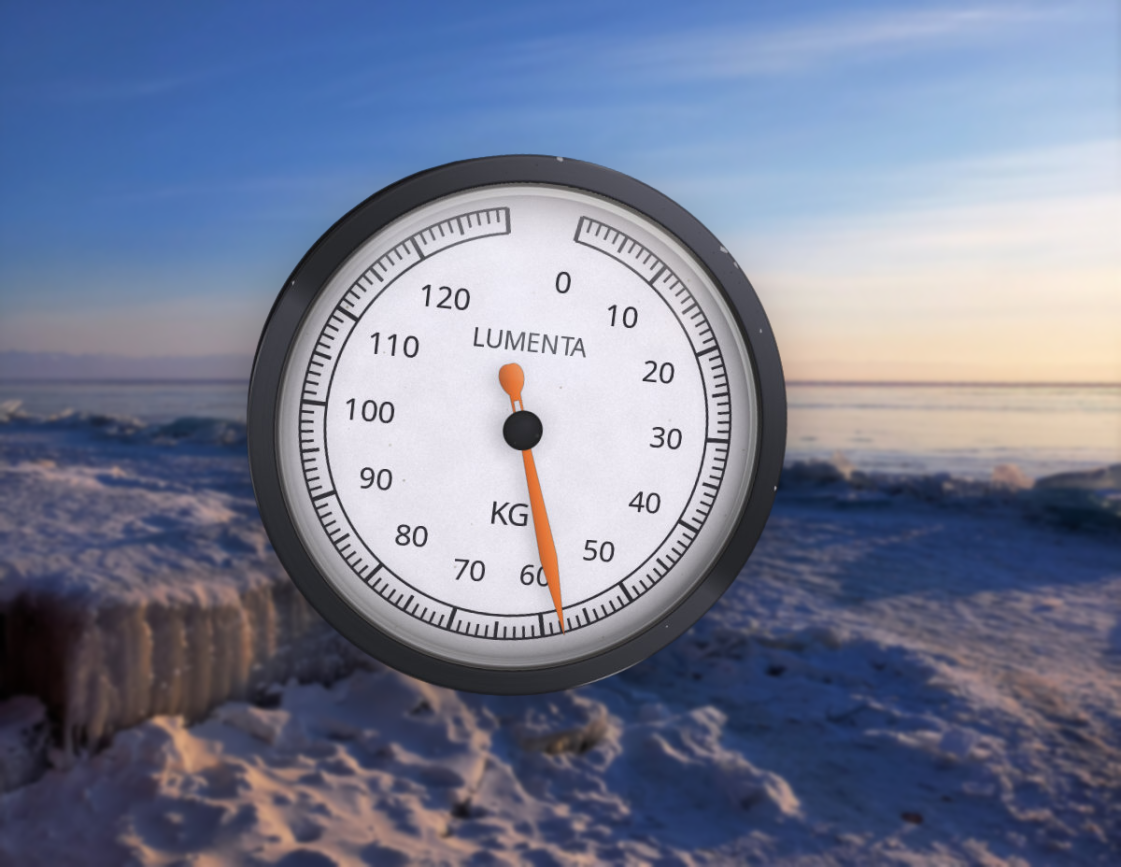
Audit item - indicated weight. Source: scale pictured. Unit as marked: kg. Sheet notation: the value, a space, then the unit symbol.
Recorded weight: 58 kg
